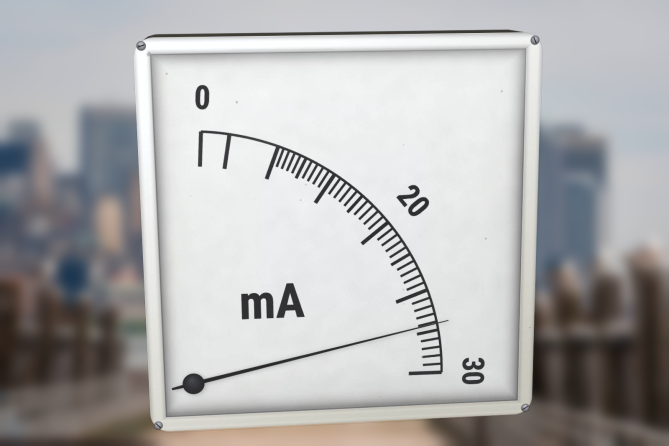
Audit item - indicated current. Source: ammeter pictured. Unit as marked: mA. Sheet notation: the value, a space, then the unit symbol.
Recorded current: 27 mA
